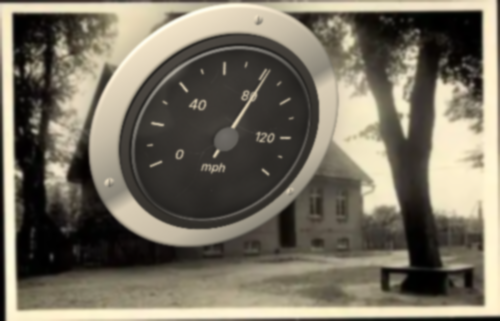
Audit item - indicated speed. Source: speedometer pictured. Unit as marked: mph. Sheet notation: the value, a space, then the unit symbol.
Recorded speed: 80 mph
